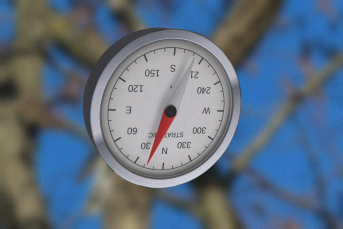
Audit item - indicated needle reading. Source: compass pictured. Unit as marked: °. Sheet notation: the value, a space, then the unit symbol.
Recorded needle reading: 20 °
